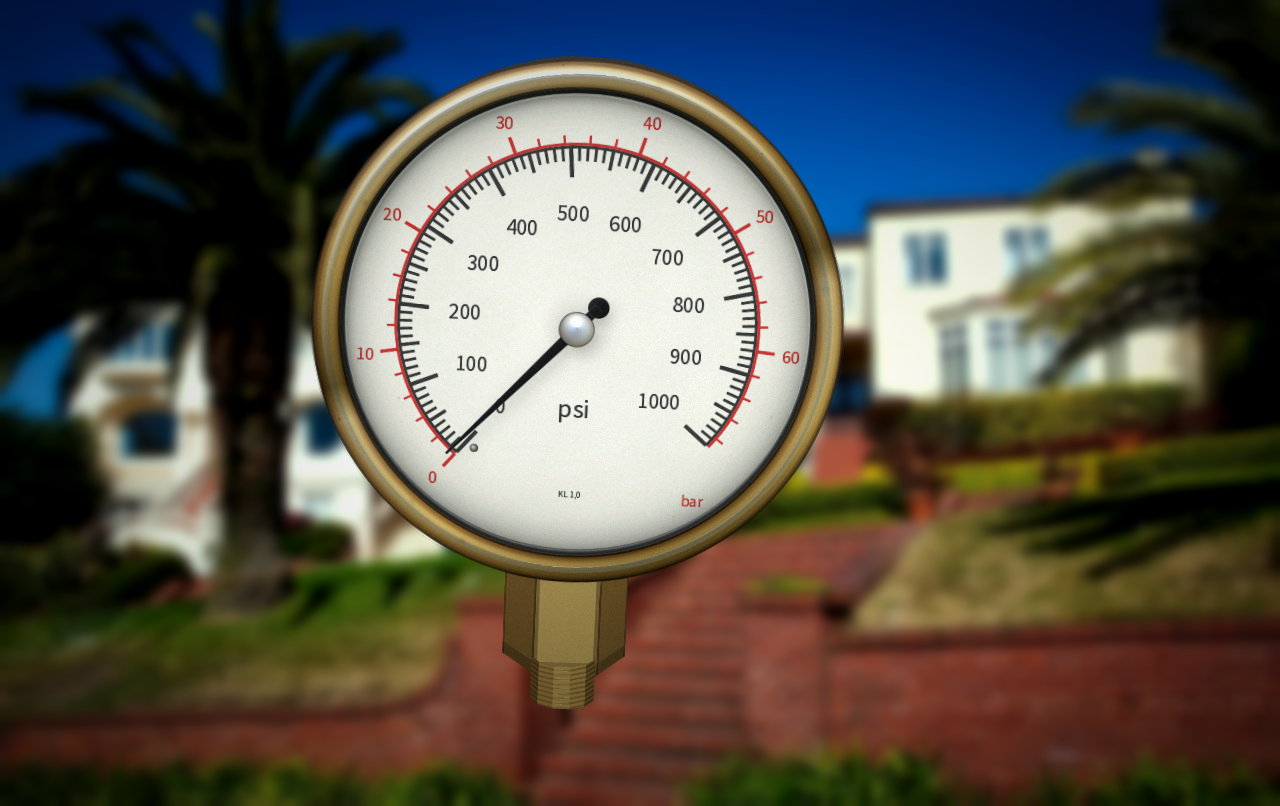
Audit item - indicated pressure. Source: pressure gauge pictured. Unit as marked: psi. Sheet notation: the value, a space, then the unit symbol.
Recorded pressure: 10 psi
